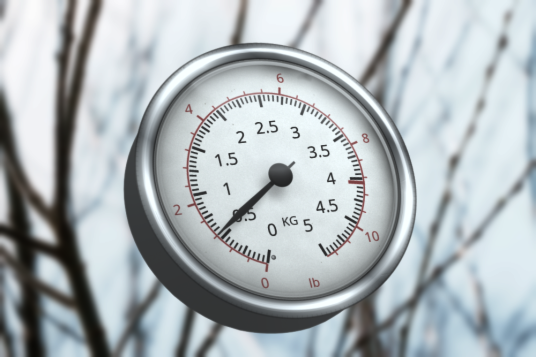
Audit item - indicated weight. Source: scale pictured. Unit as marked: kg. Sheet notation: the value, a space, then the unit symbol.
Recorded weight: 0.55 kg
